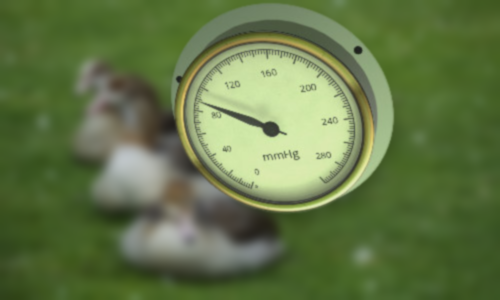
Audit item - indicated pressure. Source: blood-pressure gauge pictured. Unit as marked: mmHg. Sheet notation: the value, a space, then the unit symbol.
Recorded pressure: 90 mmHg
